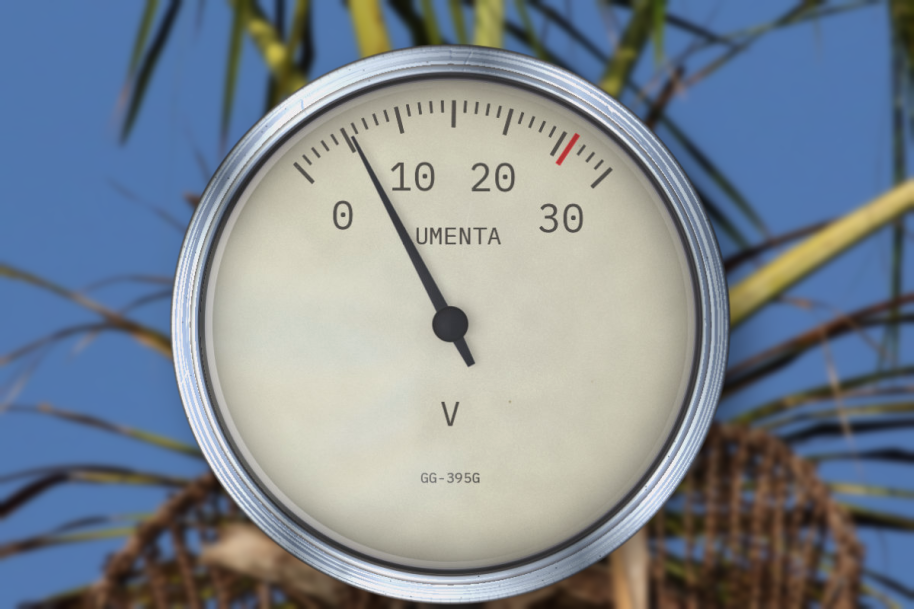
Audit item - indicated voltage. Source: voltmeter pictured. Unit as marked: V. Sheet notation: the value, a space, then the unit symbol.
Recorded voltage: 5.5 V
